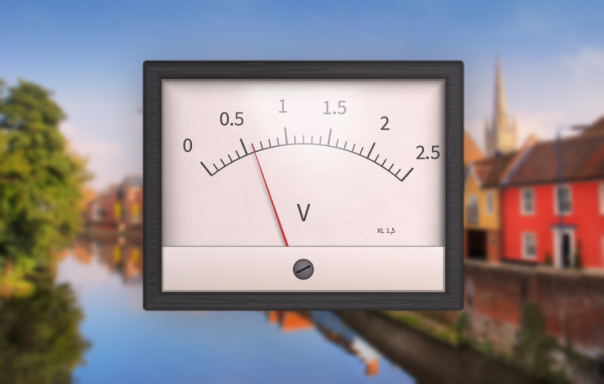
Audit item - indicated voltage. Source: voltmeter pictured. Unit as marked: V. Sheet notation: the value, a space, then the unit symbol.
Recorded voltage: 0.6 V
